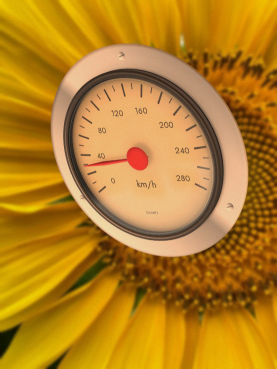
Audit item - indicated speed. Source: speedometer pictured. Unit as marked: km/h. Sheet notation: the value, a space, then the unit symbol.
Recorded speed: 30 km/h
